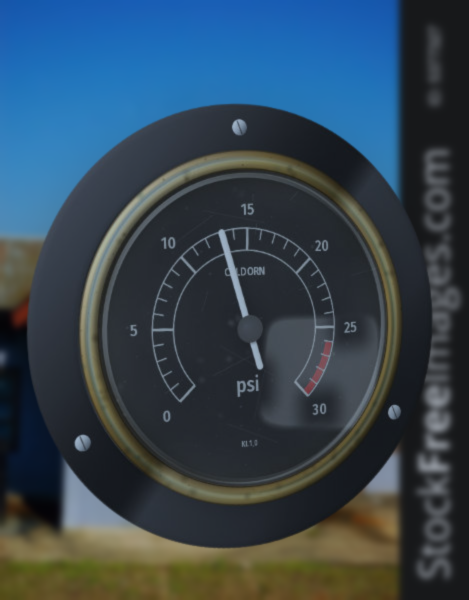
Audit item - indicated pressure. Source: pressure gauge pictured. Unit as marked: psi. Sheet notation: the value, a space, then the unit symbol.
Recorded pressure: 13 psi
